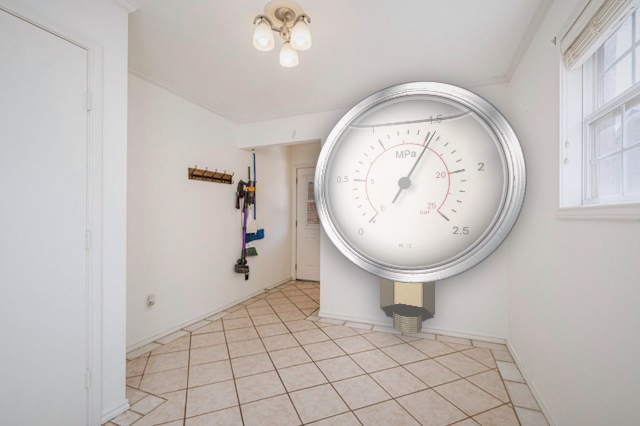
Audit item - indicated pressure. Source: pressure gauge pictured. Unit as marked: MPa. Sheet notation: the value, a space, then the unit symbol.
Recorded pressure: 1.55 MPa
